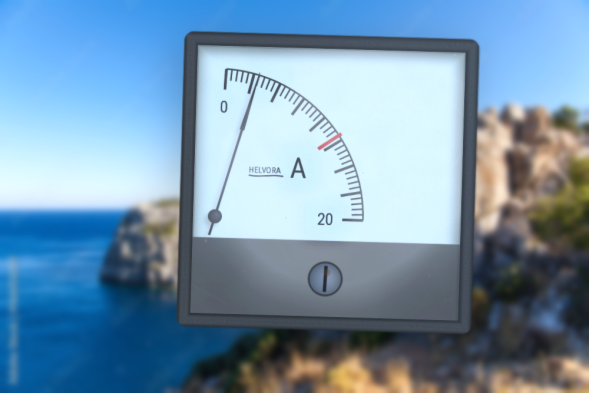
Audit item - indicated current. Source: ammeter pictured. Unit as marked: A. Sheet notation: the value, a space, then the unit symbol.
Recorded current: 3 A
